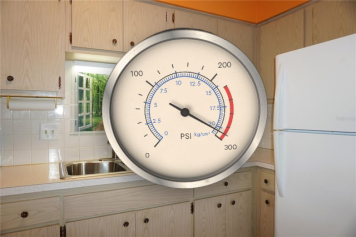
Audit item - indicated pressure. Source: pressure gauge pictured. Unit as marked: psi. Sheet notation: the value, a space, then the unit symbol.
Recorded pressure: 290 psi
